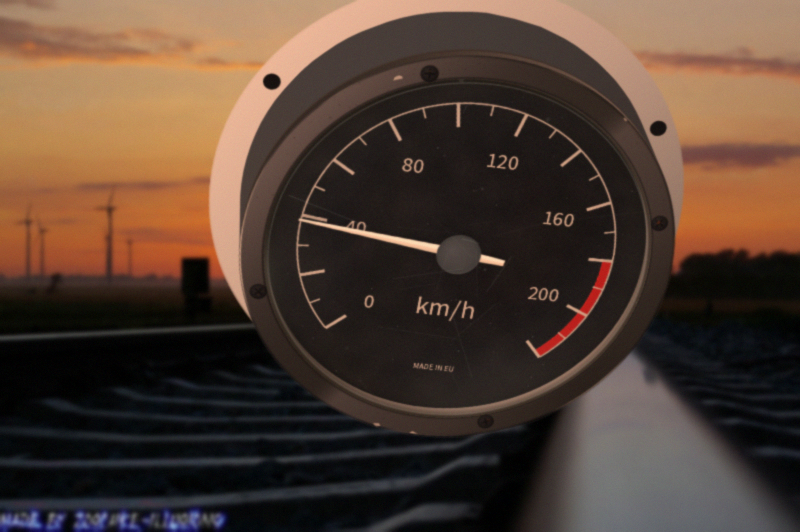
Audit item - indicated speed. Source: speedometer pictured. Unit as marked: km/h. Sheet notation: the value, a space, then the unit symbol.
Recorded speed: 40 km/h
